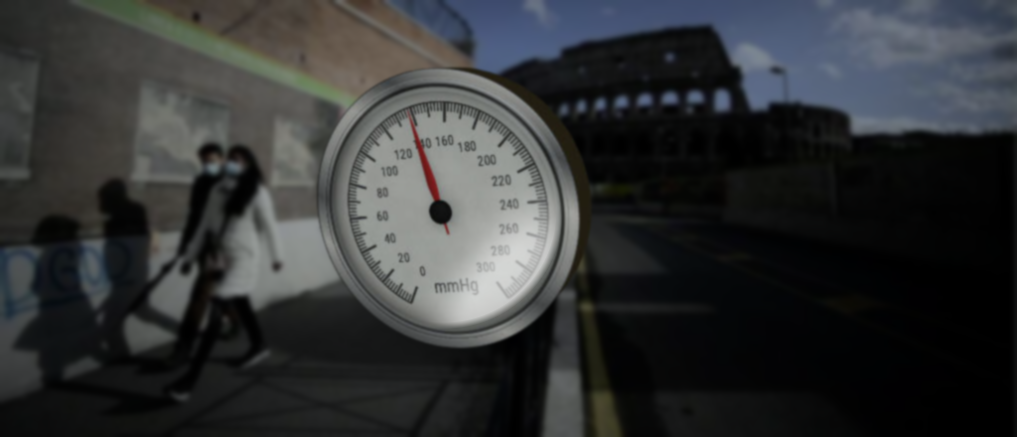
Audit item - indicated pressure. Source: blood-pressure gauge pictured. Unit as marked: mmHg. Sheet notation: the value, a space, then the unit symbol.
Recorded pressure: 140 mmHg
